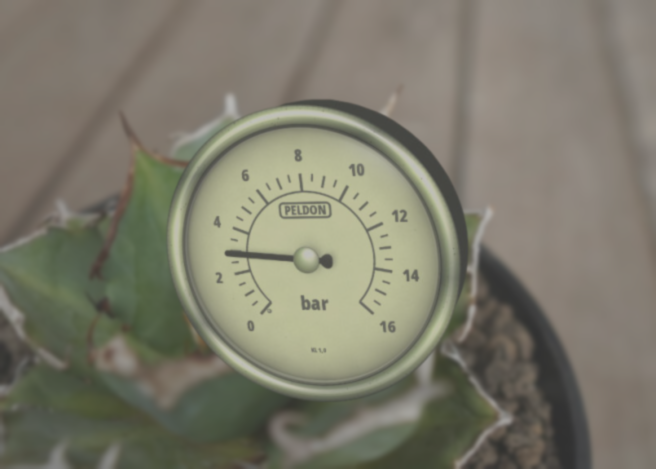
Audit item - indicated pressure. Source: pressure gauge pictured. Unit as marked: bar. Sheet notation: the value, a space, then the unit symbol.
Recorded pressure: 3 bar
